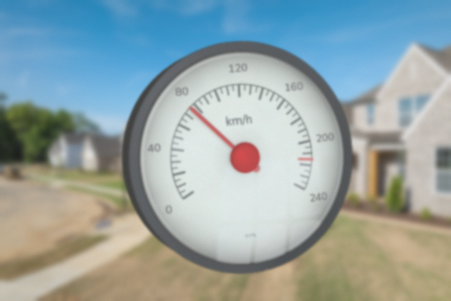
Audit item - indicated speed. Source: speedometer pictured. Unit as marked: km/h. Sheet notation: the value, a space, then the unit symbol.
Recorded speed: 75 km/h
